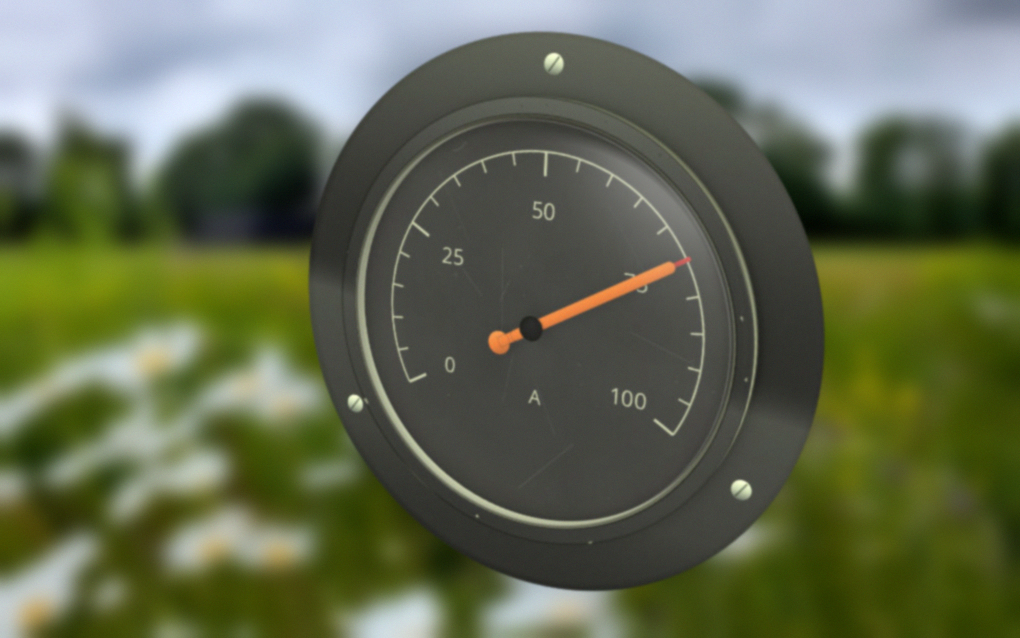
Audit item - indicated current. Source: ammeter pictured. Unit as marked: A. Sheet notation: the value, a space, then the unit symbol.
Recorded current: 75 A
